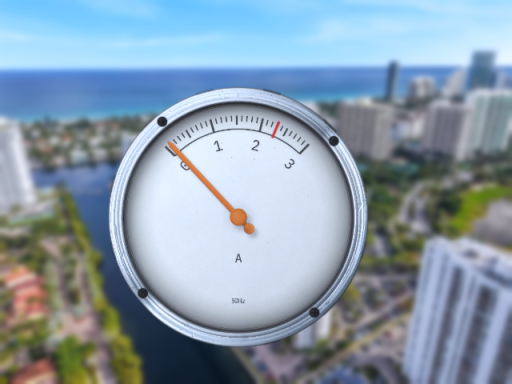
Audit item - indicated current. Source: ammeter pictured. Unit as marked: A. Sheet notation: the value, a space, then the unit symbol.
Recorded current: 0.1 A
